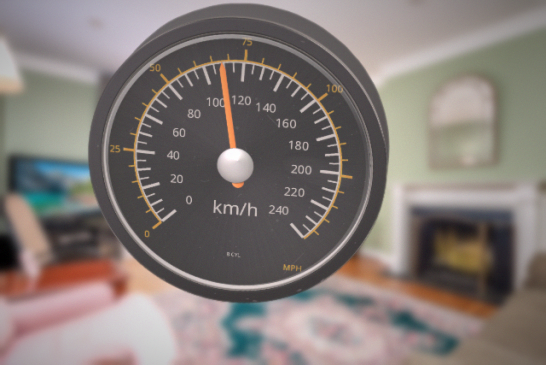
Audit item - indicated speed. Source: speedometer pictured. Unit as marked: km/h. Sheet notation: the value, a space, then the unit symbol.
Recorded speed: 110 km/h
